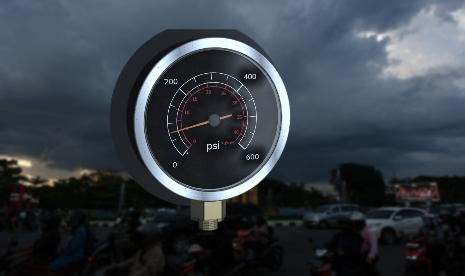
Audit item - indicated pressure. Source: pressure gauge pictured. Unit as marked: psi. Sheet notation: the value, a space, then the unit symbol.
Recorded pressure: 75 psi
